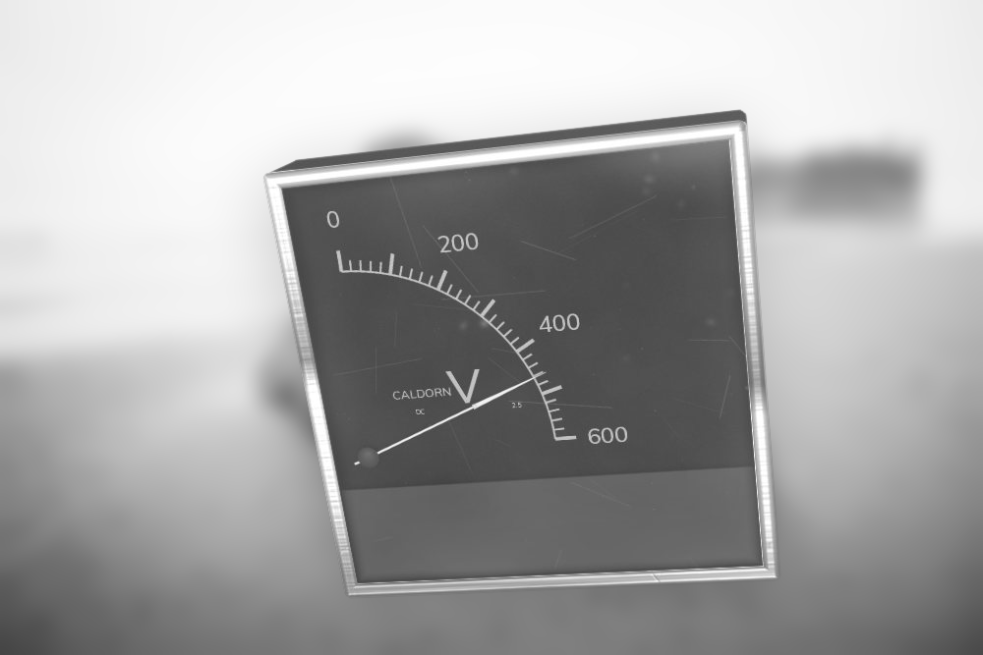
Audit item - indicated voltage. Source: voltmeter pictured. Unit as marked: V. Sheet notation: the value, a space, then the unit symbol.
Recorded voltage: 460 V
